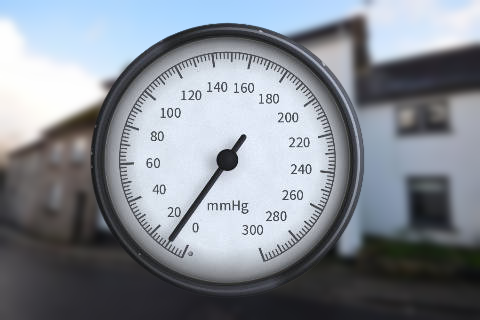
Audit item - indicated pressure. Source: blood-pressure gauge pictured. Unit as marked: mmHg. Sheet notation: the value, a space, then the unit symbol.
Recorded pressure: 10 mmHg
